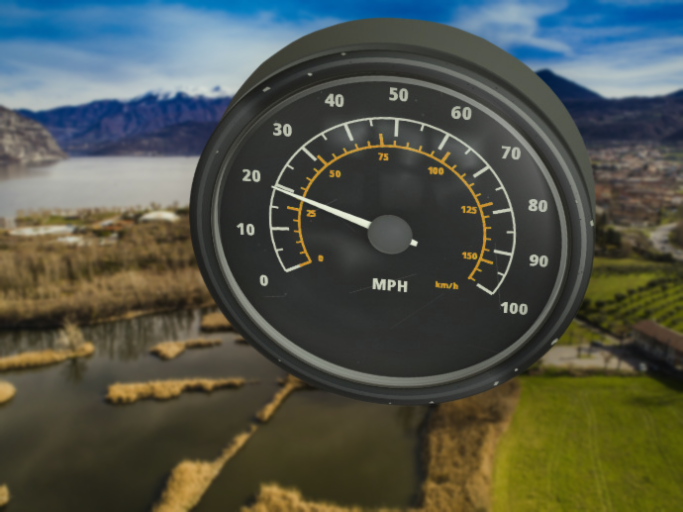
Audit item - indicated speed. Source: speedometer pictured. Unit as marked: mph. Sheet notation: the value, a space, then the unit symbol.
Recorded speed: 20 mph
